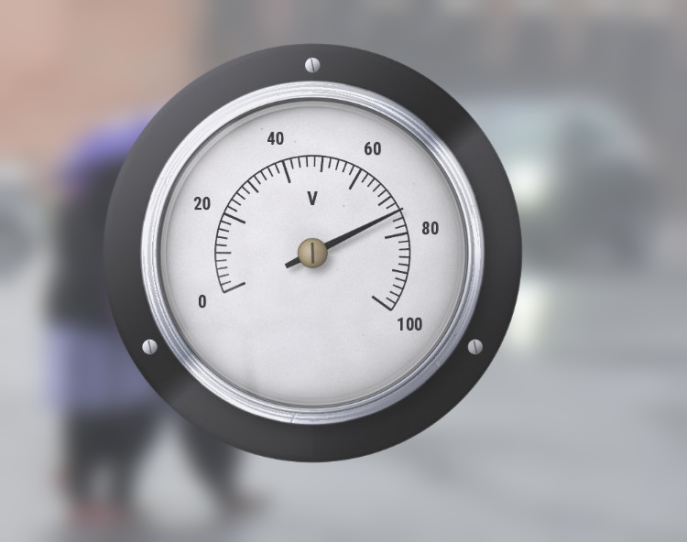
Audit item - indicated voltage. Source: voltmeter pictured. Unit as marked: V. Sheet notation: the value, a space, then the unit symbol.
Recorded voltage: 74 V
